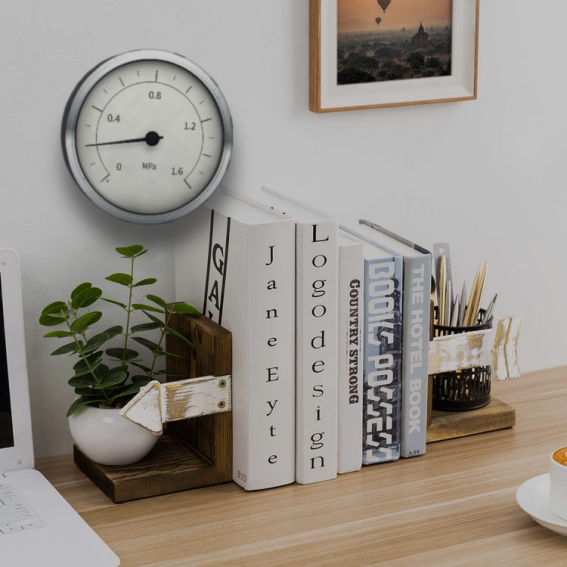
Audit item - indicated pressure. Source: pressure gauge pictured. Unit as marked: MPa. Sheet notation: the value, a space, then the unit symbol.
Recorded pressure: 0.2 MPa
